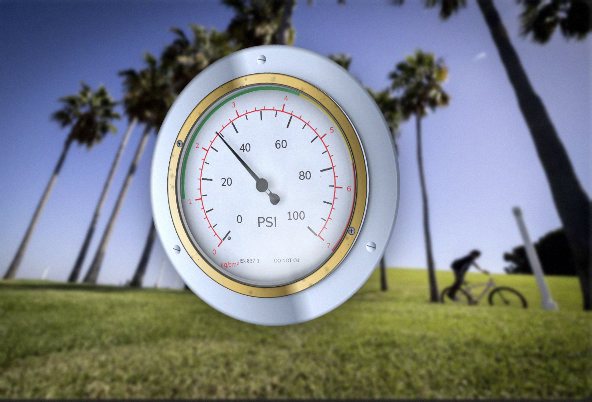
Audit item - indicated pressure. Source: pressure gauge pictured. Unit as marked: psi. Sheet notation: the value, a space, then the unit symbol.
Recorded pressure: 35 psi
